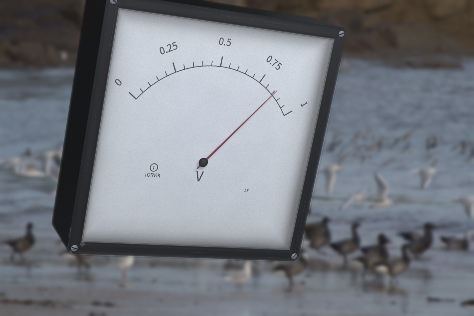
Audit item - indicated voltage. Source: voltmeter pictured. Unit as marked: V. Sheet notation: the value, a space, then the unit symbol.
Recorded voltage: 0.85 V
